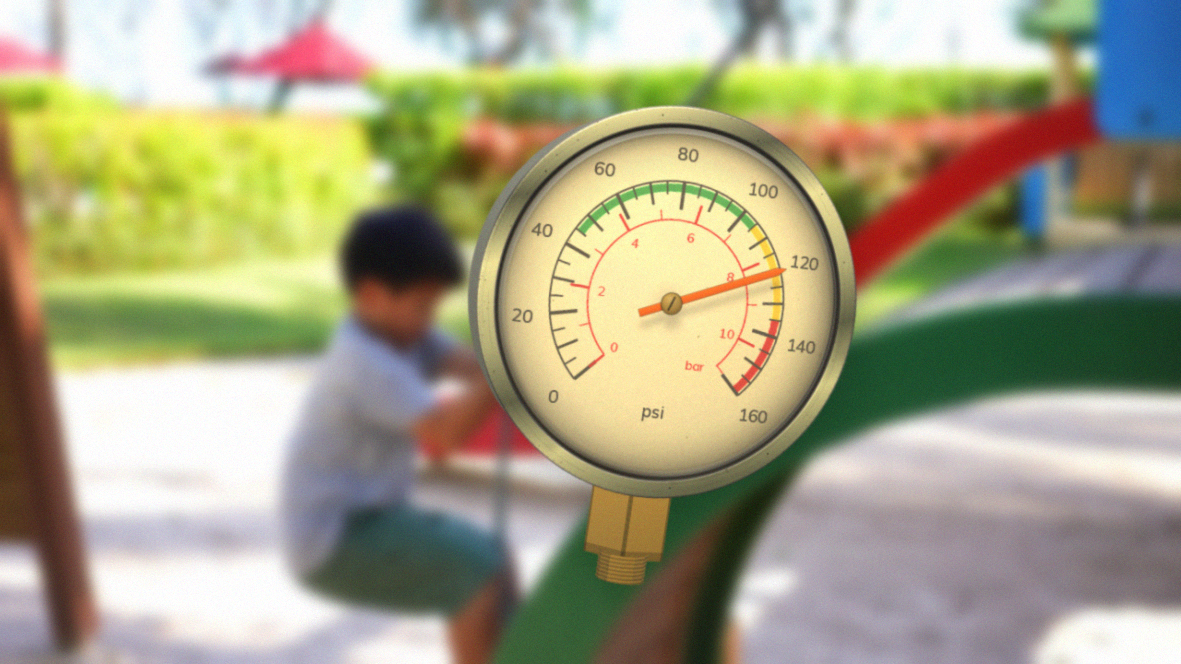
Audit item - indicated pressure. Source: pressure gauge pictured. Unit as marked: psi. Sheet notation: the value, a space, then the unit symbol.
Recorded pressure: 120 psi
